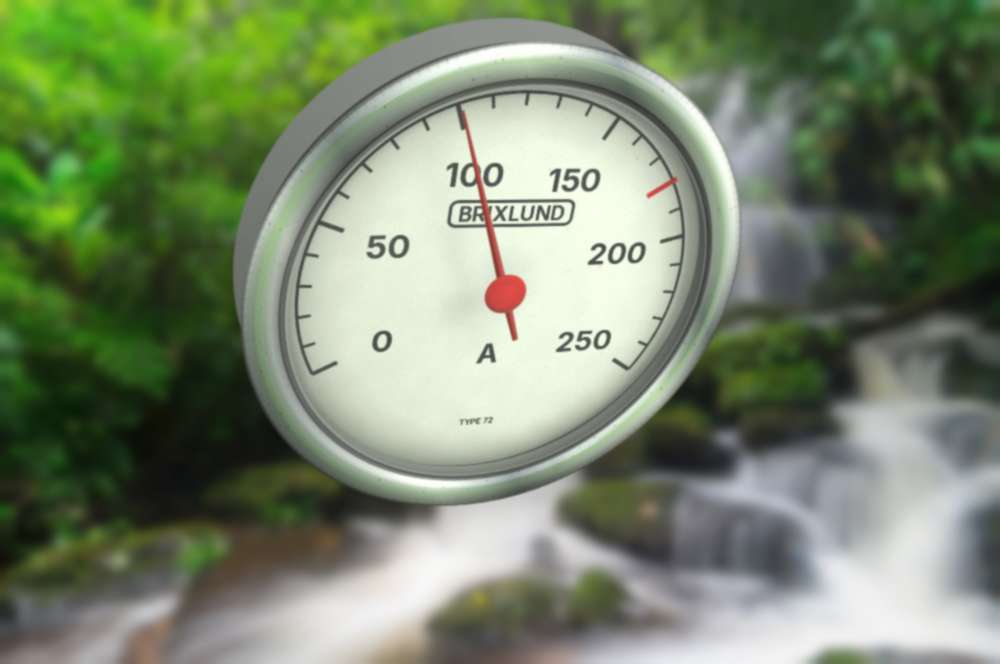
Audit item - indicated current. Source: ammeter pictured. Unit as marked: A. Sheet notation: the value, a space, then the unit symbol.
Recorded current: 100 A
